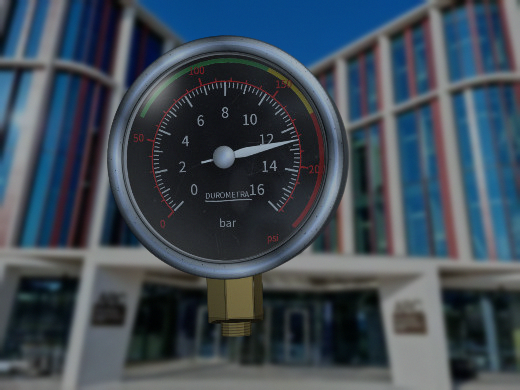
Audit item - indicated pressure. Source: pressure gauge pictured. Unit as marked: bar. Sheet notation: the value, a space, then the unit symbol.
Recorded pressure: 12.6 bar
